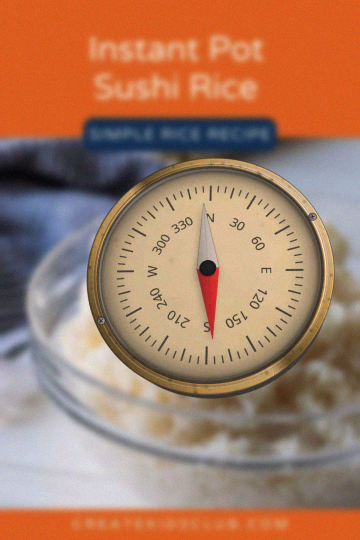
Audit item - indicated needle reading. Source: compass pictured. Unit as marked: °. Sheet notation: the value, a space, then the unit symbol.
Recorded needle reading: 175 °
